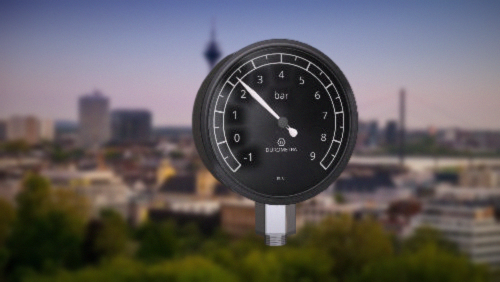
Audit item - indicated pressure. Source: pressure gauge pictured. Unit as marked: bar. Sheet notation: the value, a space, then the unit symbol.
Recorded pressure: 2.25 bar
